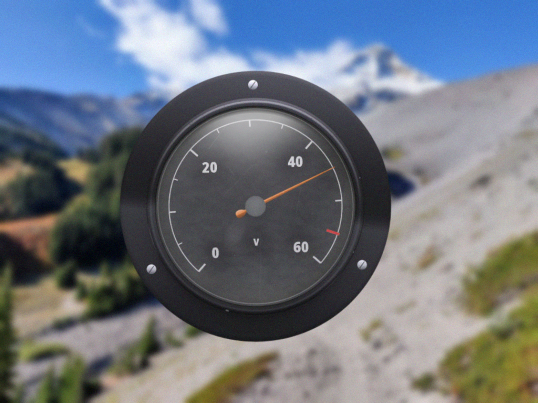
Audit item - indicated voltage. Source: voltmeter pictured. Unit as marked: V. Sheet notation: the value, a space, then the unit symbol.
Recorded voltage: 45 V
